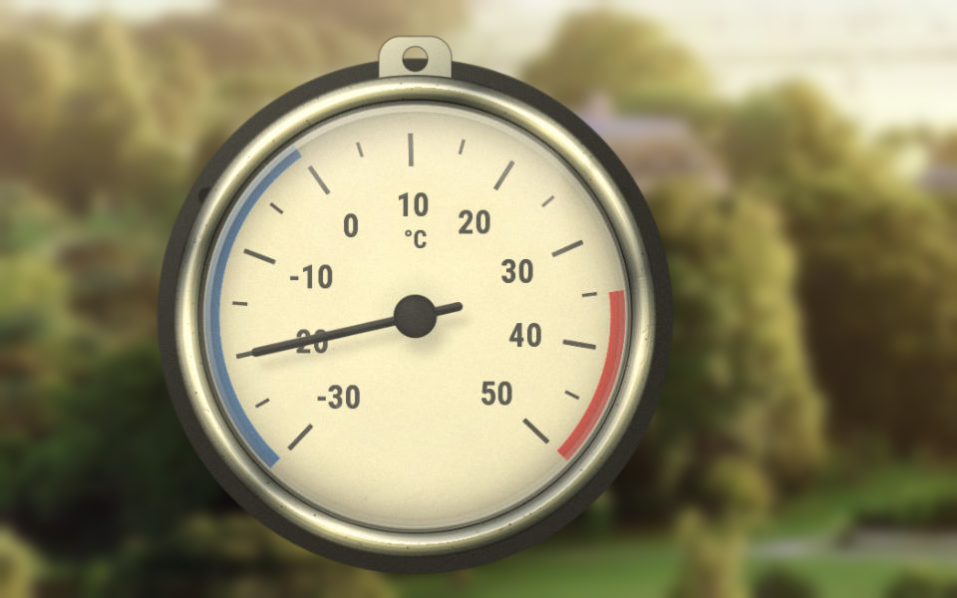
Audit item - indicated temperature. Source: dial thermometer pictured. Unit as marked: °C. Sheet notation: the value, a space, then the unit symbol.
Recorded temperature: -20 °C
